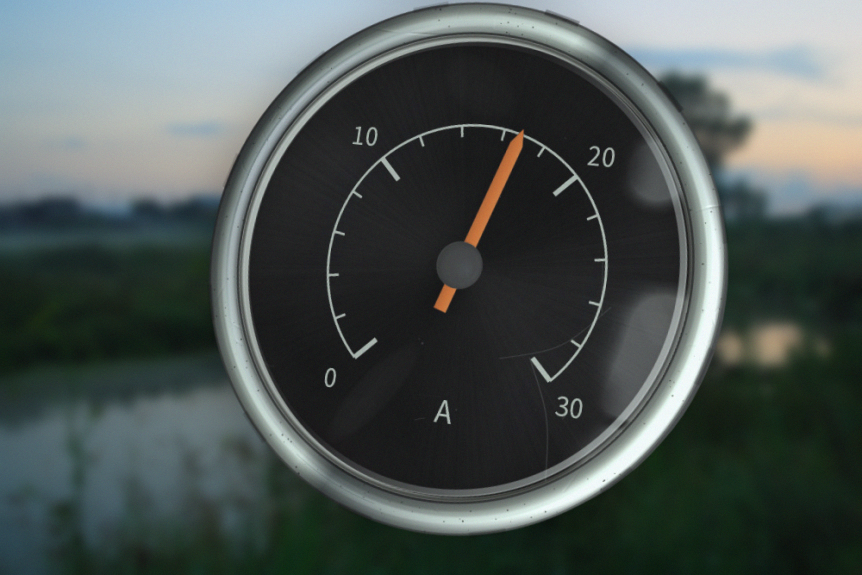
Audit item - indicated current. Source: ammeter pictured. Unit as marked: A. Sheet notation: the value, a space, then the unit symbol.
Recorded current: 17 A
